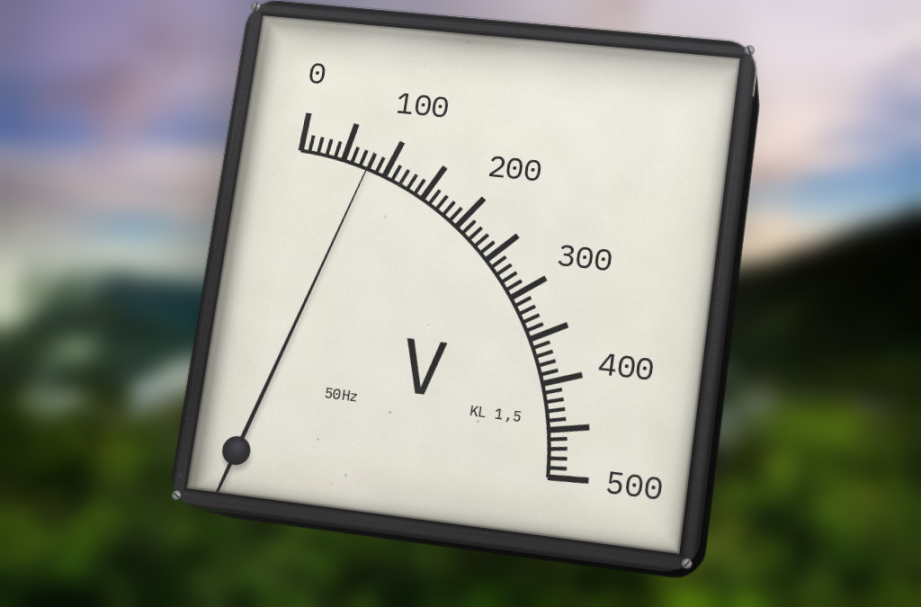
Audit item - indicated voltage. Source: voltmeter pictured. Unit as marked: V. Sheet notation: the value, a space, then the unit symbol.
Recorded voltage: 80 V
